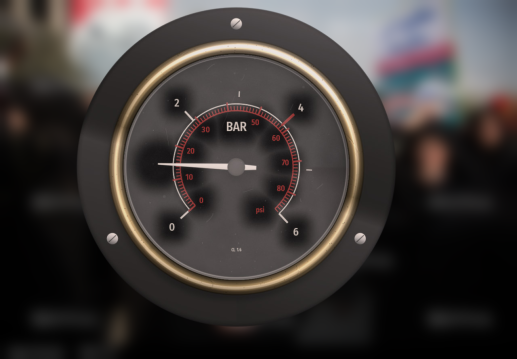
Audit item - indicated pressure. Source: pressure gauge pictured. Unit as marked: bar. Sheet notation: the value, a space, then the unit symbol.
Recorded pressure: 1 bar
